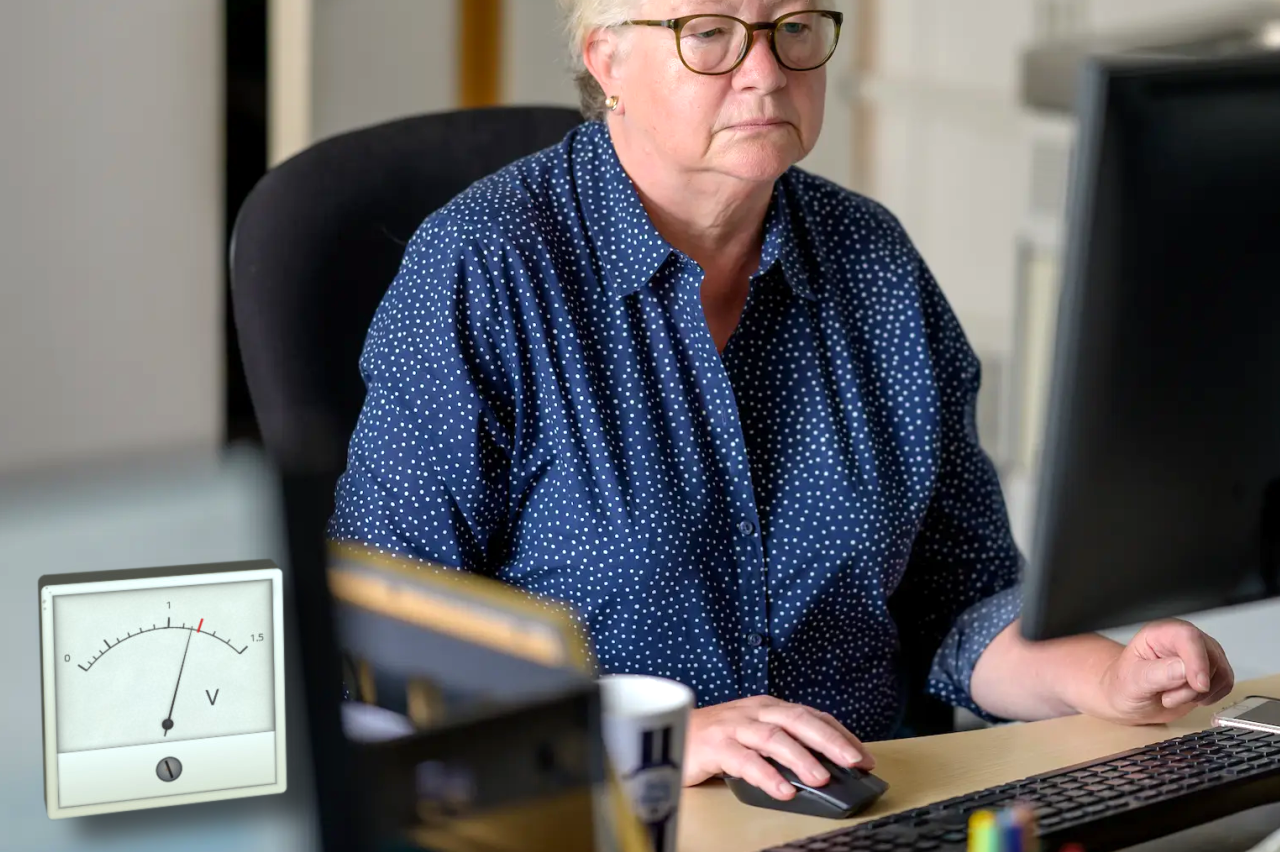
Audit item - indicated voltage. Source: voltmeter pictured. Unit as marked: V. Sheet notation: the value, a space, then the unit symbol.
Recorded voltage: 1.15 V
